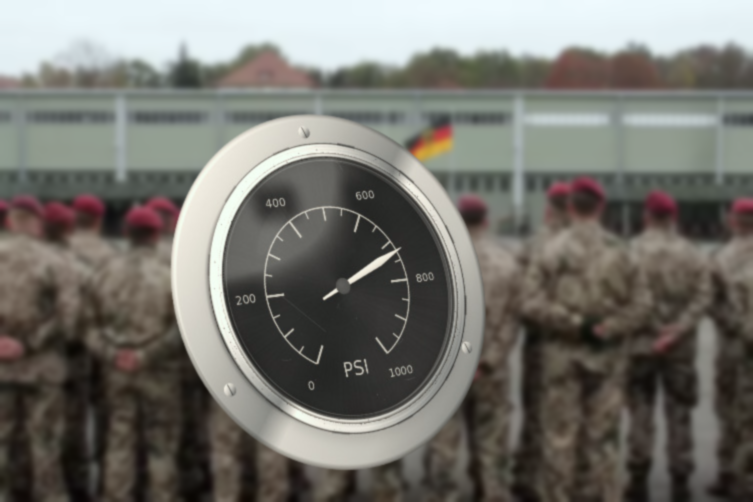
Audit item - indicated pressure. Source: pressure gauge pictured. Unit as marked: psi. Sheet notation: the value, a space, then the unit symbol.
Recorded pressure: 725 psi
